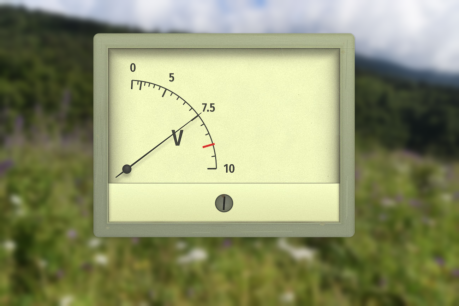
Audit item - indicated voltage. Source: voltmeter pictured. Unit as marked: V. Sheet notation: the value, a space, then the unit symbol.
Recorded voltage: 7.5 V
